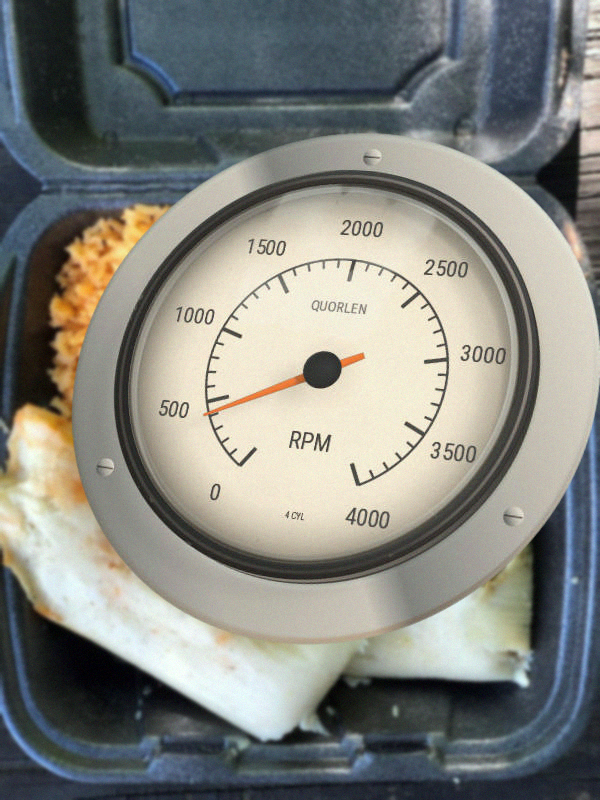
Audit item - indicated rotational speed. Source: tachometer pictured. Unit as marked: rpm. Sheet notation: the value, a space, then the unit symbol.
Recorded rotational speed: 400 rpm
